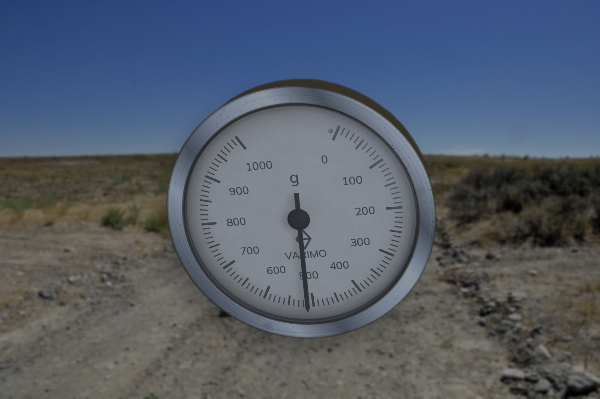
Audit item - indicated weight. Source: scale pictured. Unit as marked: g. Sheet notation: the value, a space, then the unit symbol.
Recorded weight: 510 g
